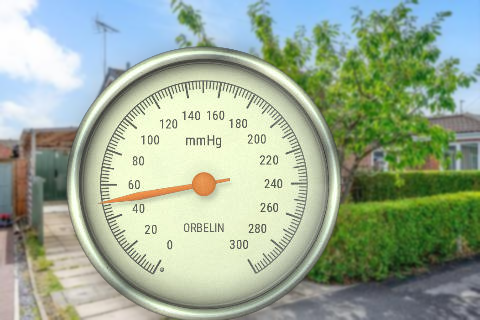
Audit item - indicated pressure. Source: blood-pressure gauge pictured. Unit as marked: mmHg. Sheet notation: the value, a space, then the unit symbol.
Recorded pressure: 50 mmHg
